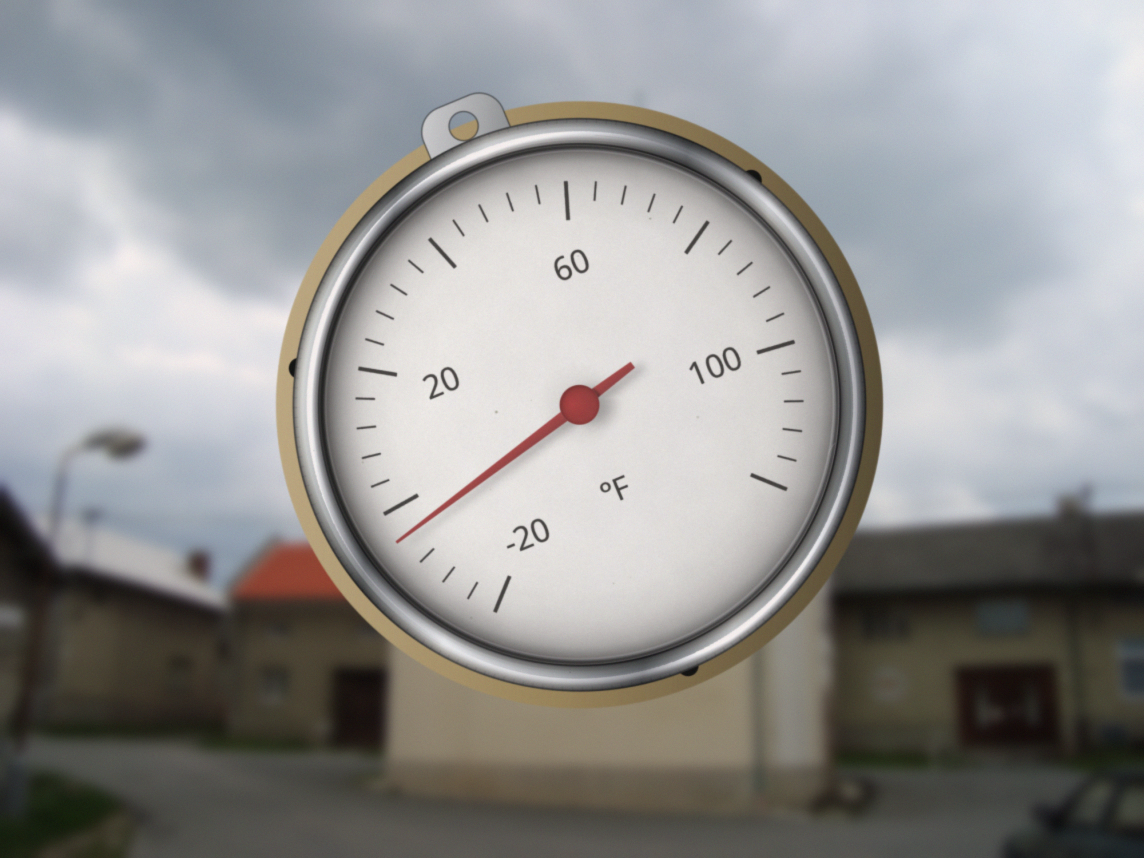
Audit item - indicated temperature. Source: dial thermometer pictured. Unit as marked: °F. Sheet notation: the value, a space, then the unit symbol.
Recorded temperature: -4 °F
